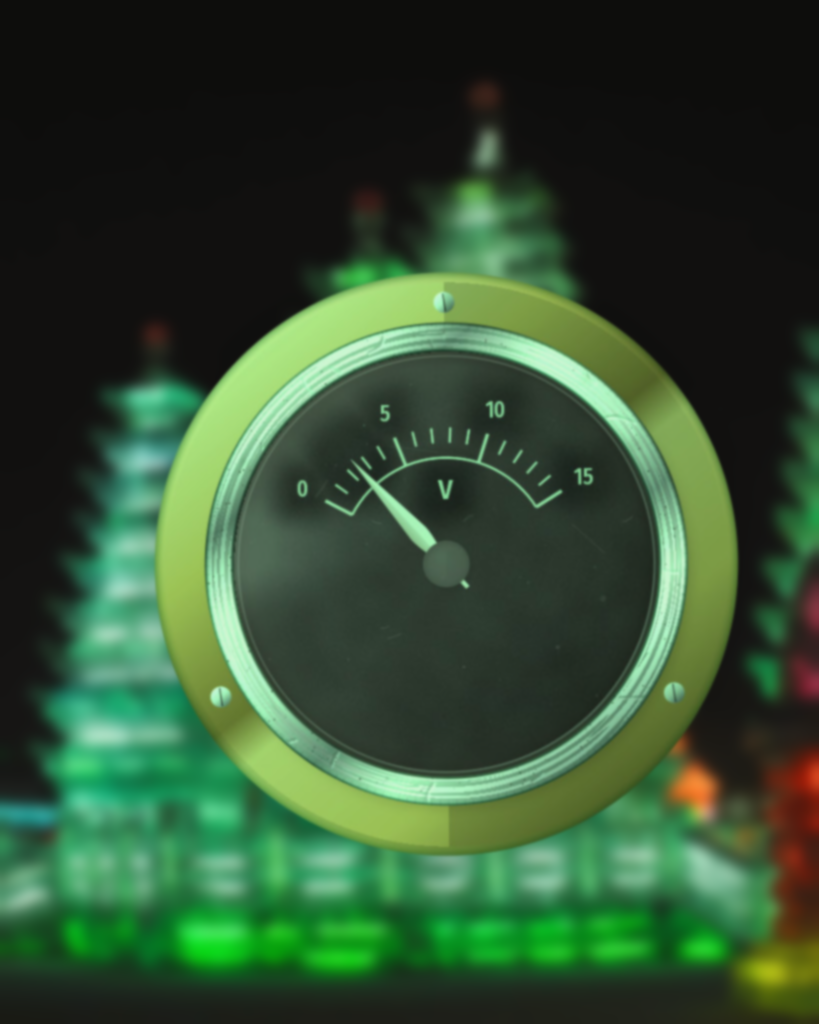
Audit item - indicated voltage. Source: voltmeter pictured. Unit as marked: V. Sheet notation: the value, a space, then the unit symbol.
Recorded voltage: 2.5 V
